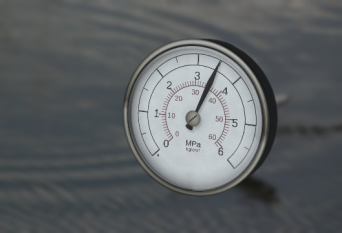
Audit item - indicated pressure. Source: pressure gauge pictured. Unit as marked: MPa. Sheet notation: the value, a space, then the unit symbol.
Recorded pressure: 3.5 MPa
